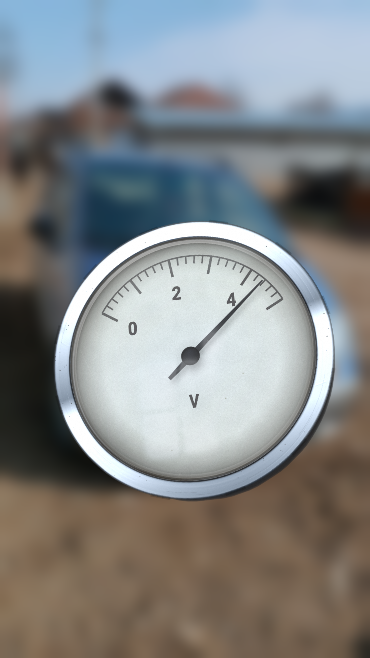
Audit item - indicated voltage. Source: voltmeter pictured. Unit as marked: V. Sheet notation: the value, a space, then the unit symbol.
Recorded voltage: 4.4 V
